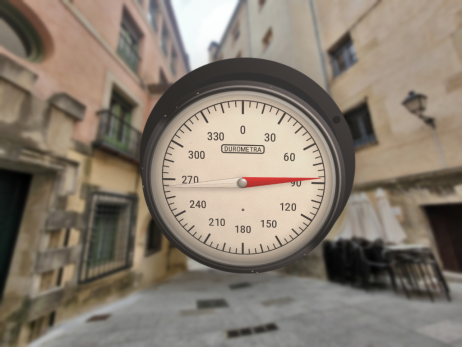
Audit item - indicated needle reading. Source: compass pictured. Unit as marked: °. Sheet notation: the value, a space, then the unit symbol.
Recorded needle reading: 85 °
